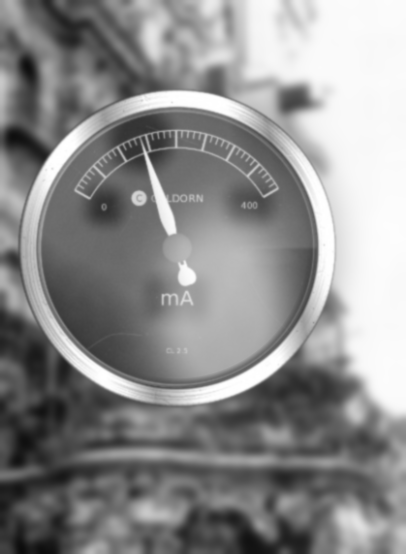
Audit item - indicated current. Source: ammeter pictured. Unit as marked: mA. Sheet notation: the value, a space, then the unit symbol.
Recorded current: 140 mA
